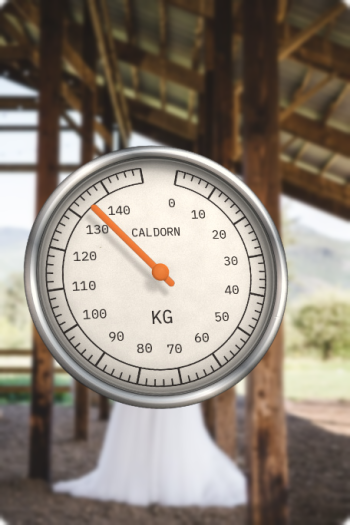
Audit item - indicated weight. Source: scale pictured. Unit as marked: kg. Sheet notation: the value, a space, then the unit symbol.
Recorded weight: 134 kg
